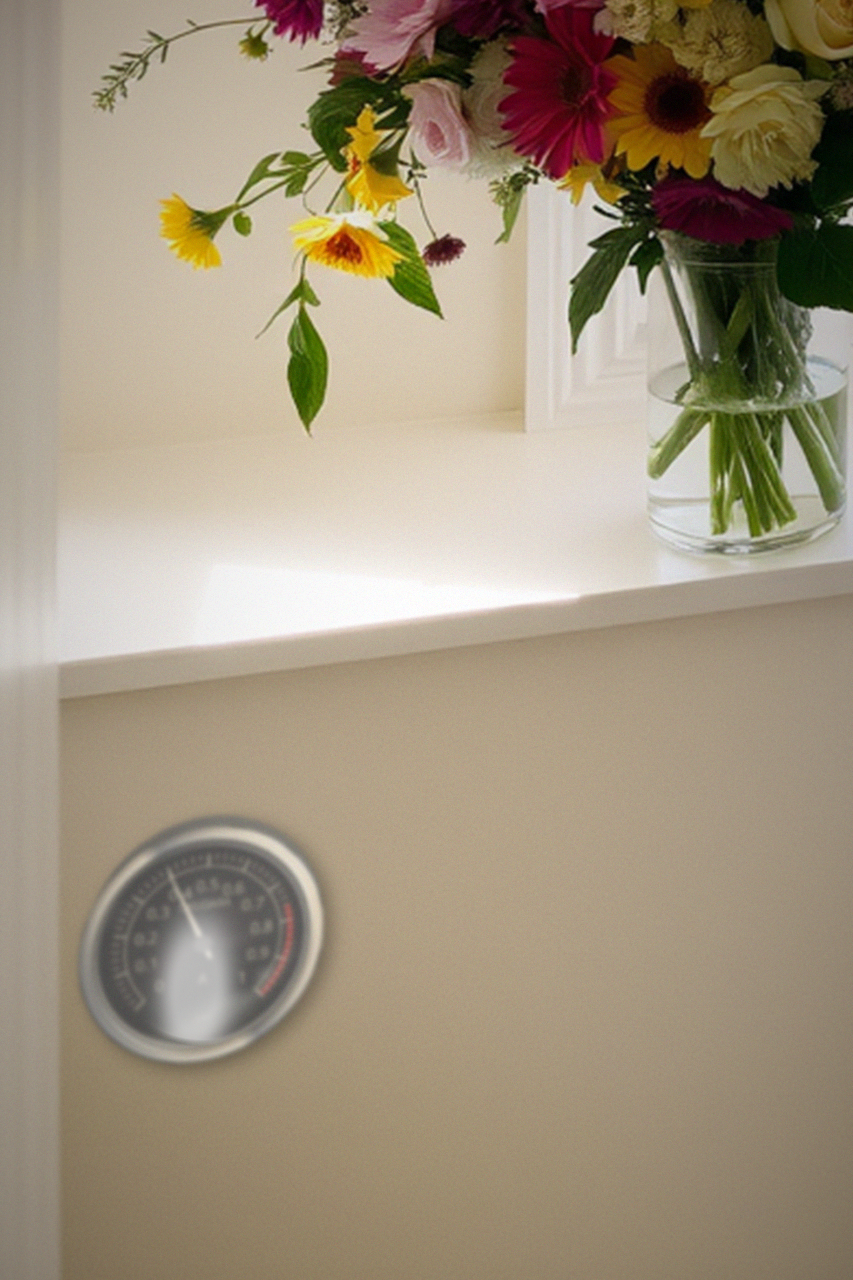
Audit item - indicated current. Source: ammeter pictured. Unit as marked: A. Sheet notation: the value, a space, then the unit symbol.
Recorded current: 0.4 A
